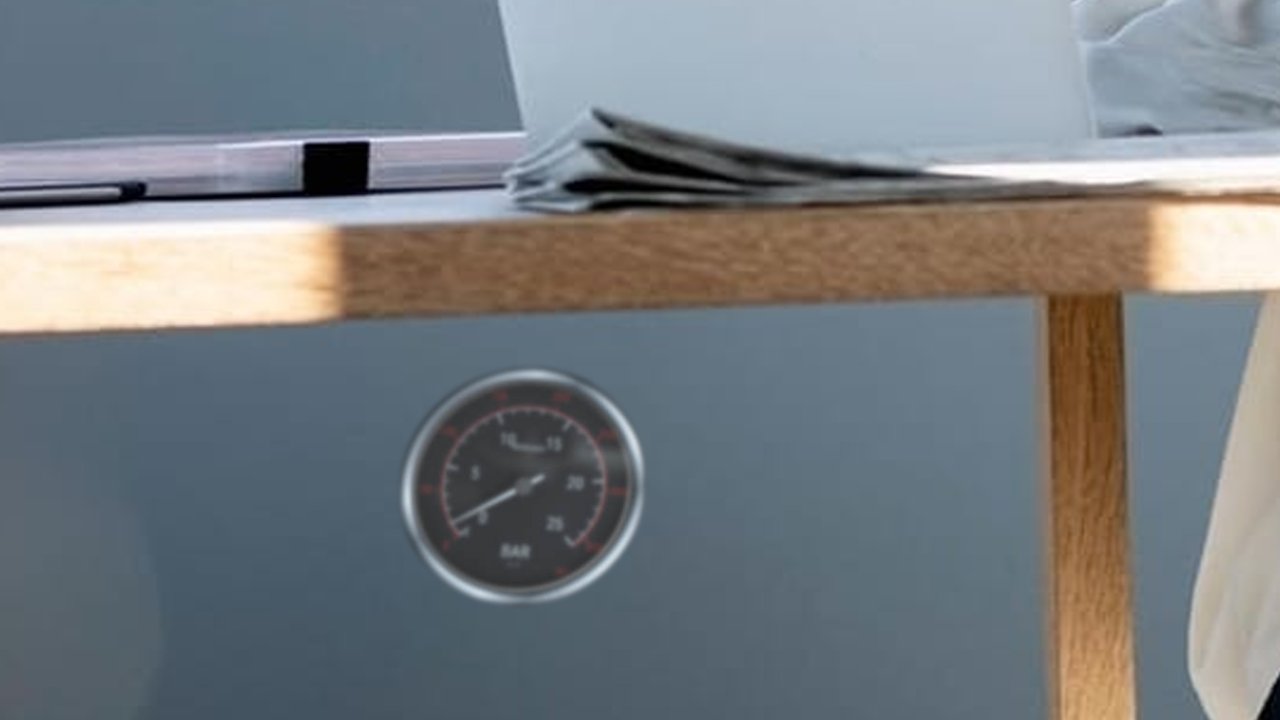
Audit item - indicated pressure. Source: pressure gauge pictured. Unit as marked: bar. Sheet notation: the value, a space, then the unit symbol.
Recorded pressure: 1 bar
